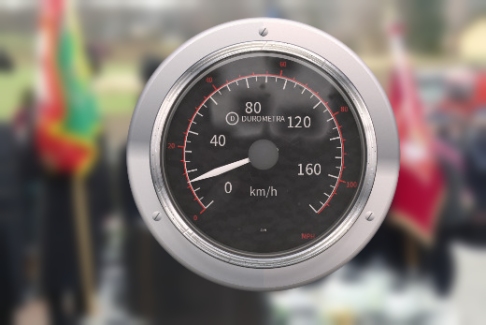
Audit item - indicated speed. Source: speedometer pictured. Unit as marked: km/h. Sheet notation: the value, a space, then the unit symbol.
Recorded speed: 15 km/h
